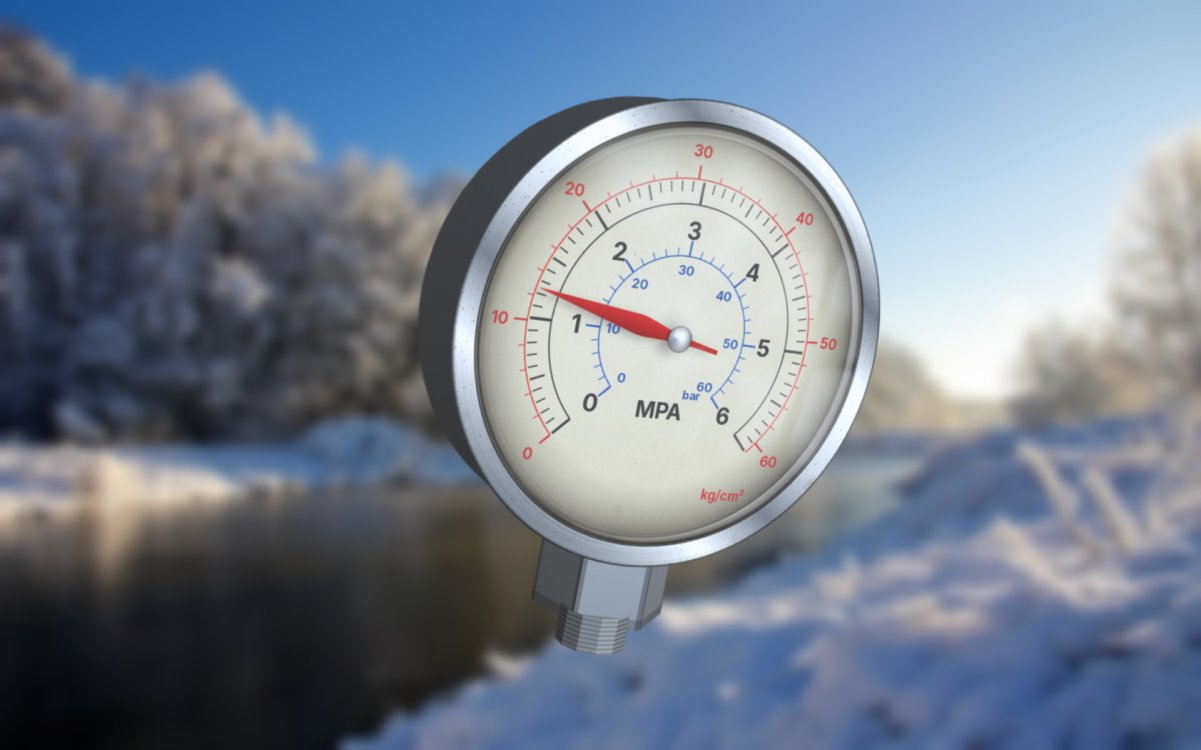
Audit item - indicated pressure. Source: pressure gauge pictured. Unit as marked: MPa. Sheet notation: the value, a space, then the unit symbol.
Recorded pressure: 1.25 MPa
